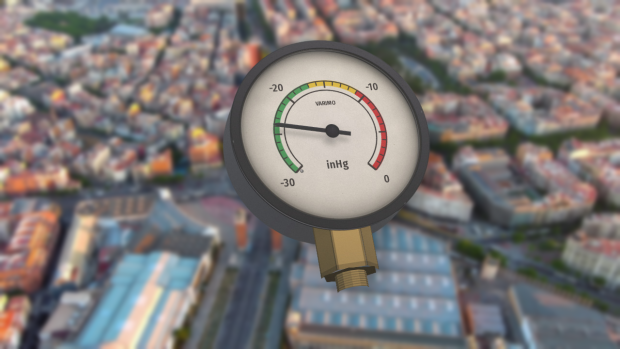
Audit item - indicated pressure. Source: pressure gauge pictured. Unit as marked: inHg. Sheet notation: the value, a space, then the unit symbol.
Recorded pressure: -24 inHg
